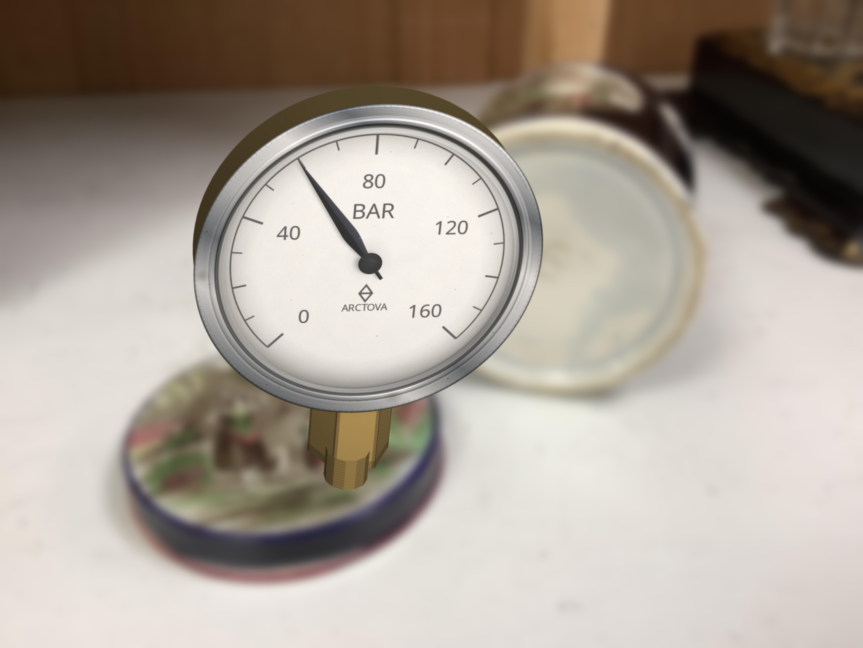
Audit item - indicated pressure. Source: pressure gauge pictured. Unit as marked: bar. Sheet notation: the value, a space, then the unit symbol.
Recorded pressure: 60 bar
